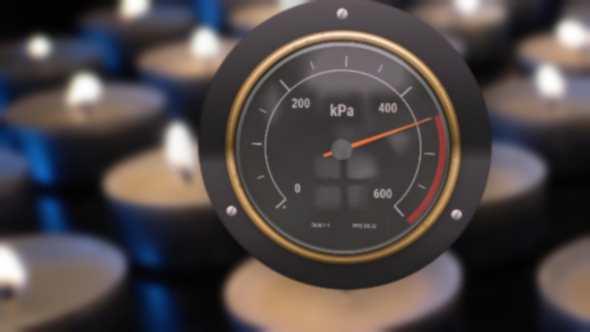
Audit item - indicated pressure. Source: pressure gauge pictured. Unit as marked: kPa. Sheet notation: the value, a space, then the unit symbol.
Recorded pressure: 450 kPa
